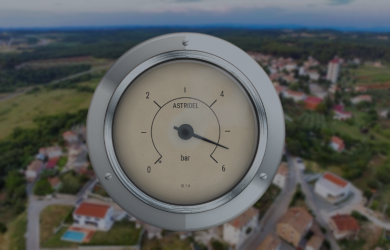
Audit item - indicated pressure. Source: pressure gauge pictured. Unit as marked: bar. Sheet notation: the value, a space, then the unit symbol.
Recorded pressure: 5.5 bar
